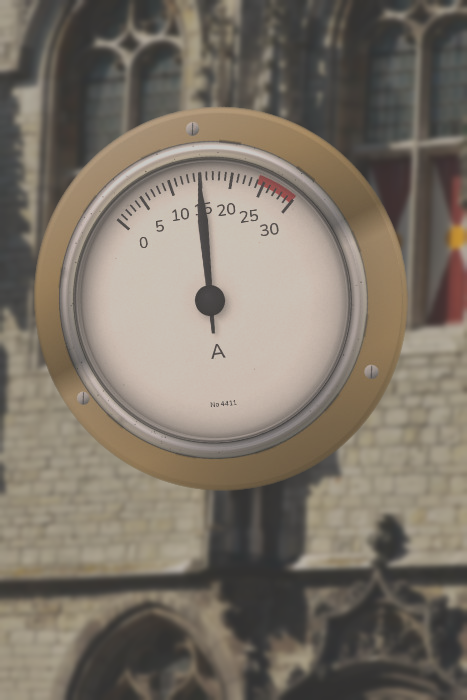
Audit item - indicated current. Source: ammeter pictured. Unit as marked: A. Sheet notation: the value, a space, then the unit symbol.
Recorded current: 15 A
